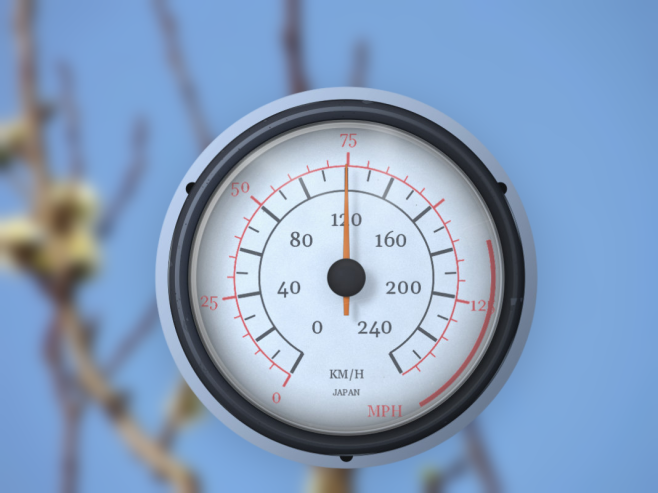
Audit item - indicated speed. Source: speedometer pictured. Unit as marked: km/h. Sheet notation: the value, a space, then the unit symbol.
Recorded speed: 120 km/h
